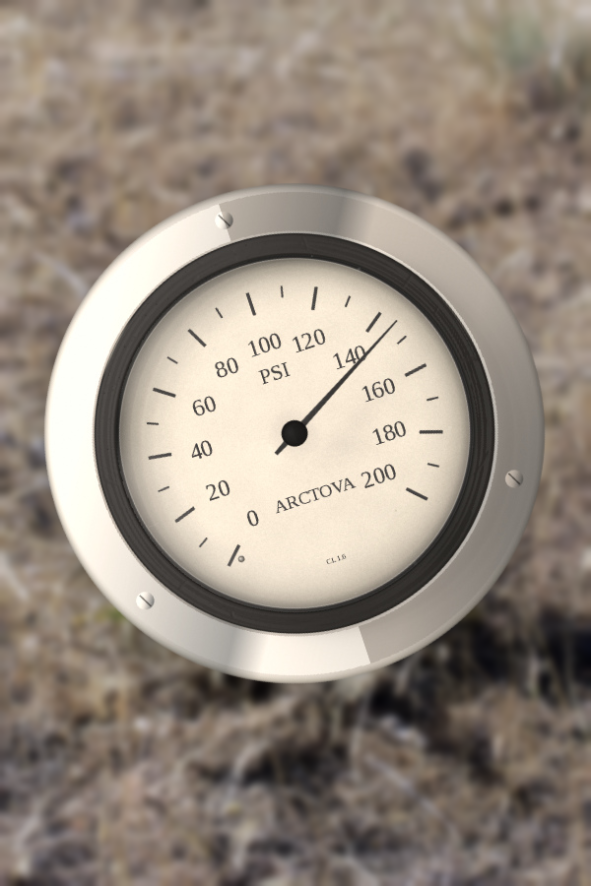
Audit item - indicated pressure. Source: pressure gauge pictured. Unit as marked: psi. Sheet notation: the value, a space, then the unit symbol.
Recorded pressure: 145 psi
